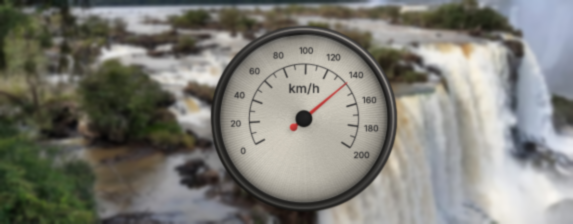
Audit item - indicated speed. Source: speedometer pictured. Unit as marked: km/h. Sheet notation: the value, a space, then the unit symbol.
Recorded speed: 140 km/h
